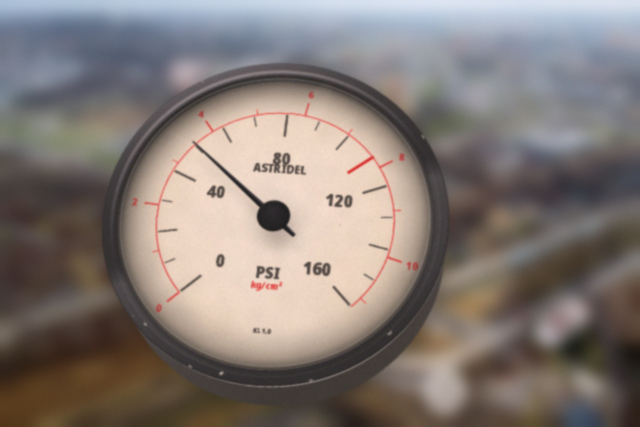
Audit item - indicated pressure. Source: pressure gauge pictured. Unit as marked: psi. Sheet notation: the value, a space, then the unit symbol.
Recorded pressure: 50 psi
